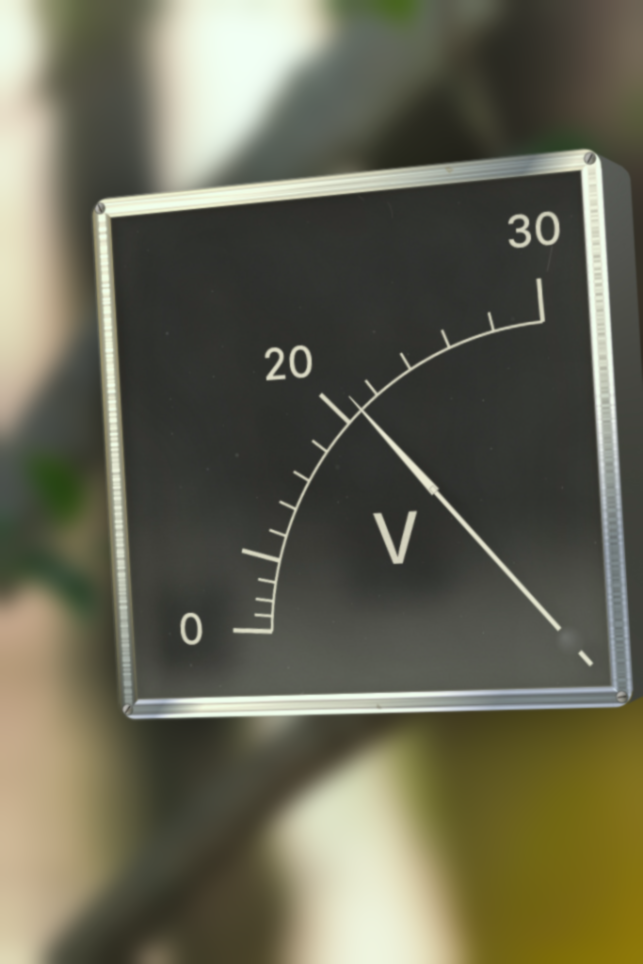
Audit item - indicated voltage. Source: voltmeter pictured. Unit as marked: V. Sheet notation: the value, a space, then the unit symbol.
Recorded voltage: 21 V
